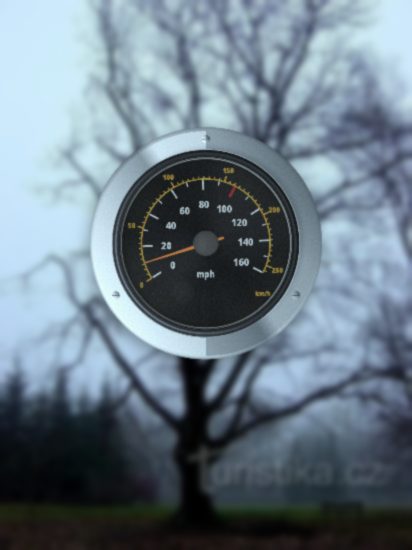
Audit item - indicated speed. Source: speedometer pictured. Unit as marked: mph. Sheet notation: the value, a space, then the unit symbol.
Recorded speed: 10 mph
